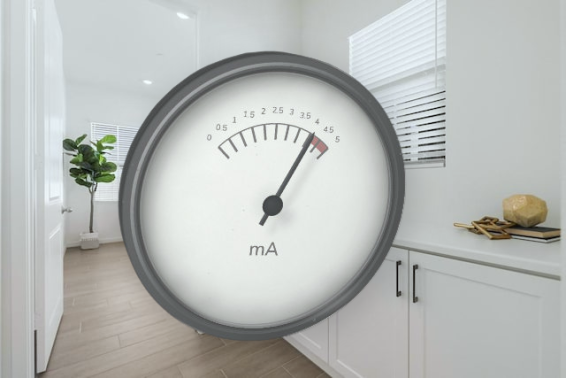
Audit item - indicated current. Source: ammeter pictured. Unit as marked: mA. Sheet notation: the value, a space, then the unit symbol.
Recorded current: 4 mA
